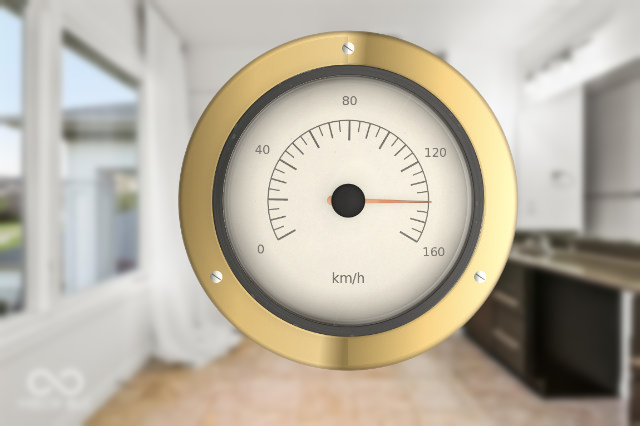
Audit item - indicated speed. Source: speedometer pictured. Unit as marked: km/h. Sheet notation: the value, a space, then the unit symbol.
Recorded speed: 140 km/h
